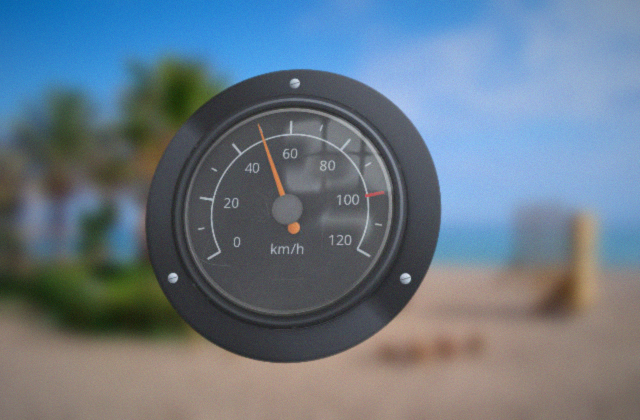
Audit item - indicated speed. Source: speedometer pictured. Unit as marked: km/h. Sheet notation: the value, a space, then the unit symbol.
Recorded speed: 50 km/h
